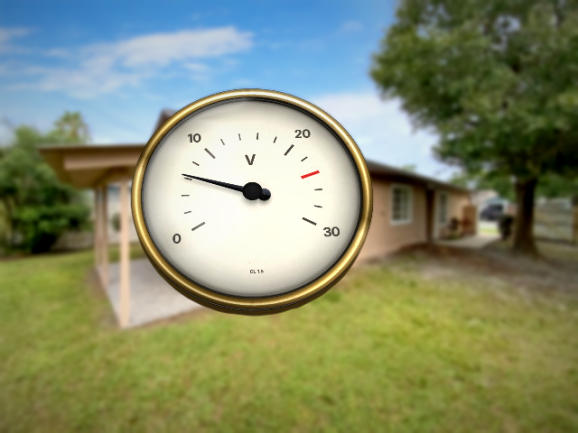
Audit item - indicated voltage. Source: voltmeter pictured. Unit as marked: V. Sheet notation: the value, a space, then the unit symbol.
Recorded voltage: 6 V
